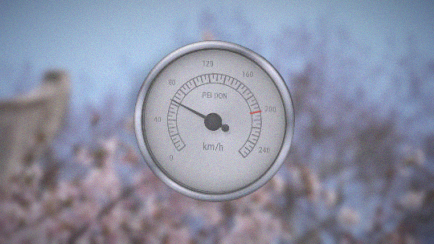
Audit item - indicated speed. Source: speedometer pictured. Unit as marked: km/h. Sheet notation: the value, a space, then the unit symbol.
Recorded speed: 65 km/h
